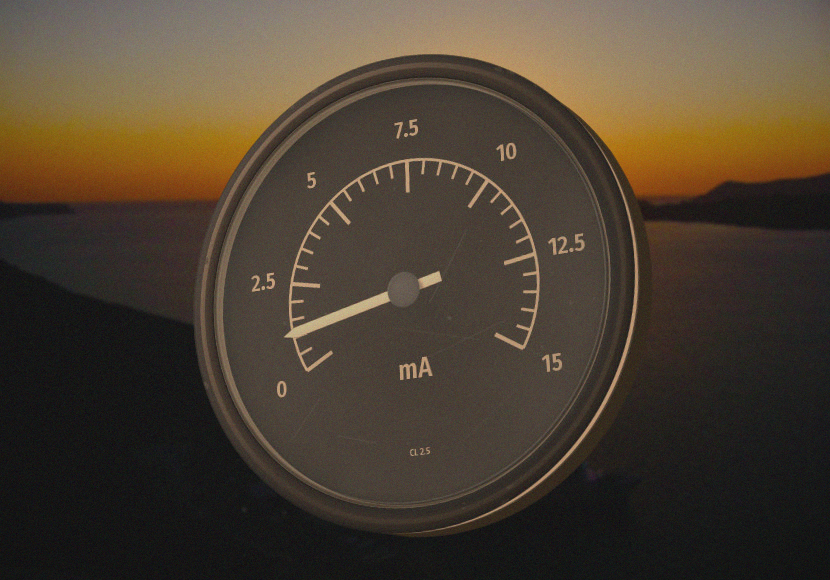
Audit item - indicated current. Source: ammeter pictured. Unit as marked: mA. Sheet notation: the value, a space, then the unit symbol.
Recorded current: 1 mA
